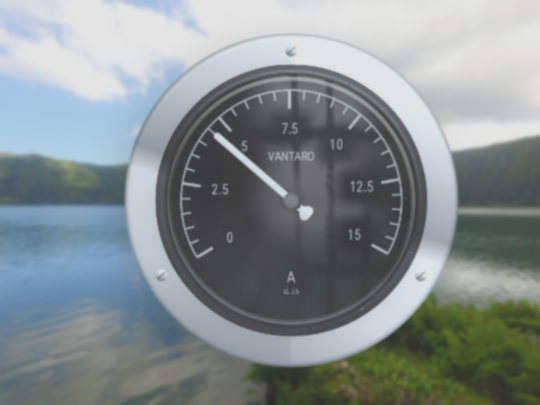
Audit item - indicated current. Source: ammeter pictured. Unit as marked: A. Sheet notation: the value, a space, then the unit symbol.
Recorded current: 4.5 A
